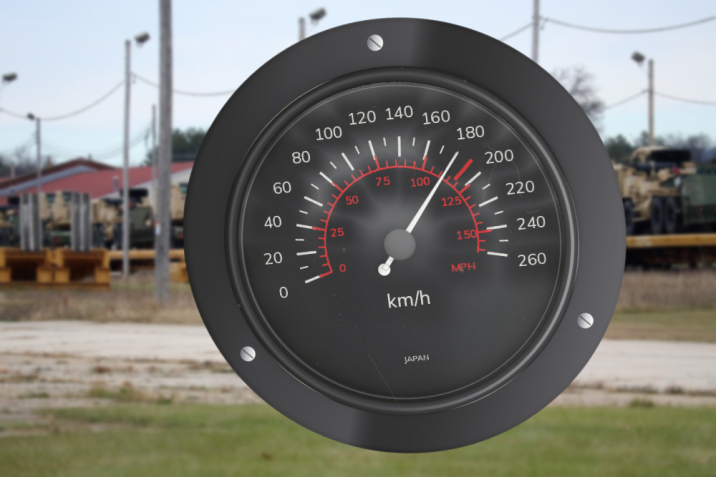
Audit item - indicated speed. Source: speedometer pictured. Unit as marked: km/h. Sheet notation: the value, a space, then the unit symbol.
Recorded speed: 180 km/h
